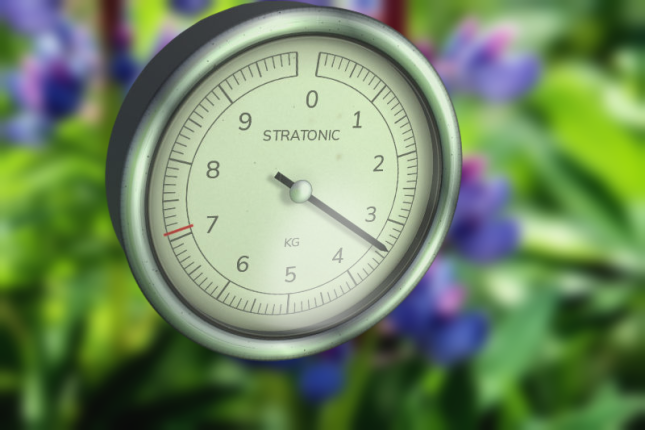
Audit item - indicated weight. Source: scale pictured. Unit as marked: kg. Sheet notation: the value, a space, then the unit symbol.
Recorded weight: 3.4 kg
